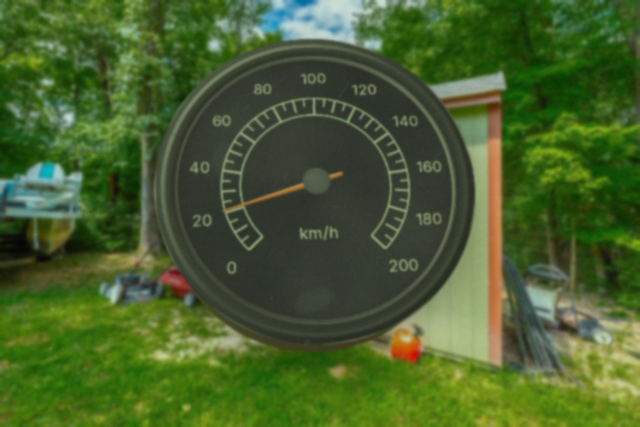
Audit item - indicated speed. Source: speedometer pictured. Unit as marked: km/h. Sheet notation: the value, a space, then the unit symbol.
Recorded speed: 20 km/h
